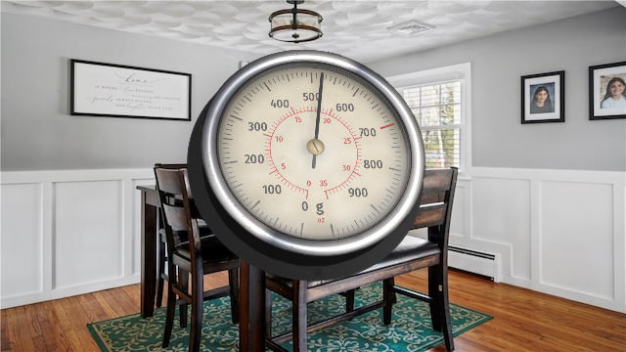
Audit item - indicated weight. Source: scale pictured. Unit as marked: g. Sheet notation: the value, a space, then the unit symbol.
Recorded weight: 520 g
